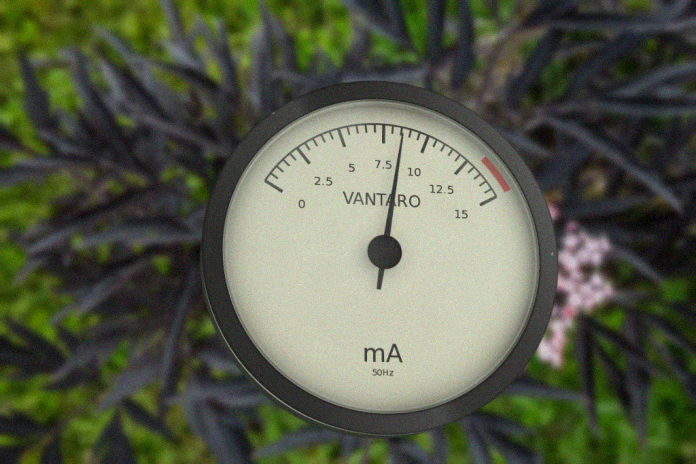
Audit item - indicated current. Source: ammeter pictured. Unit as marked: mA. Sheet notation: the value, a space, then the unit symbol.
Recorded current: 8.5 mA
